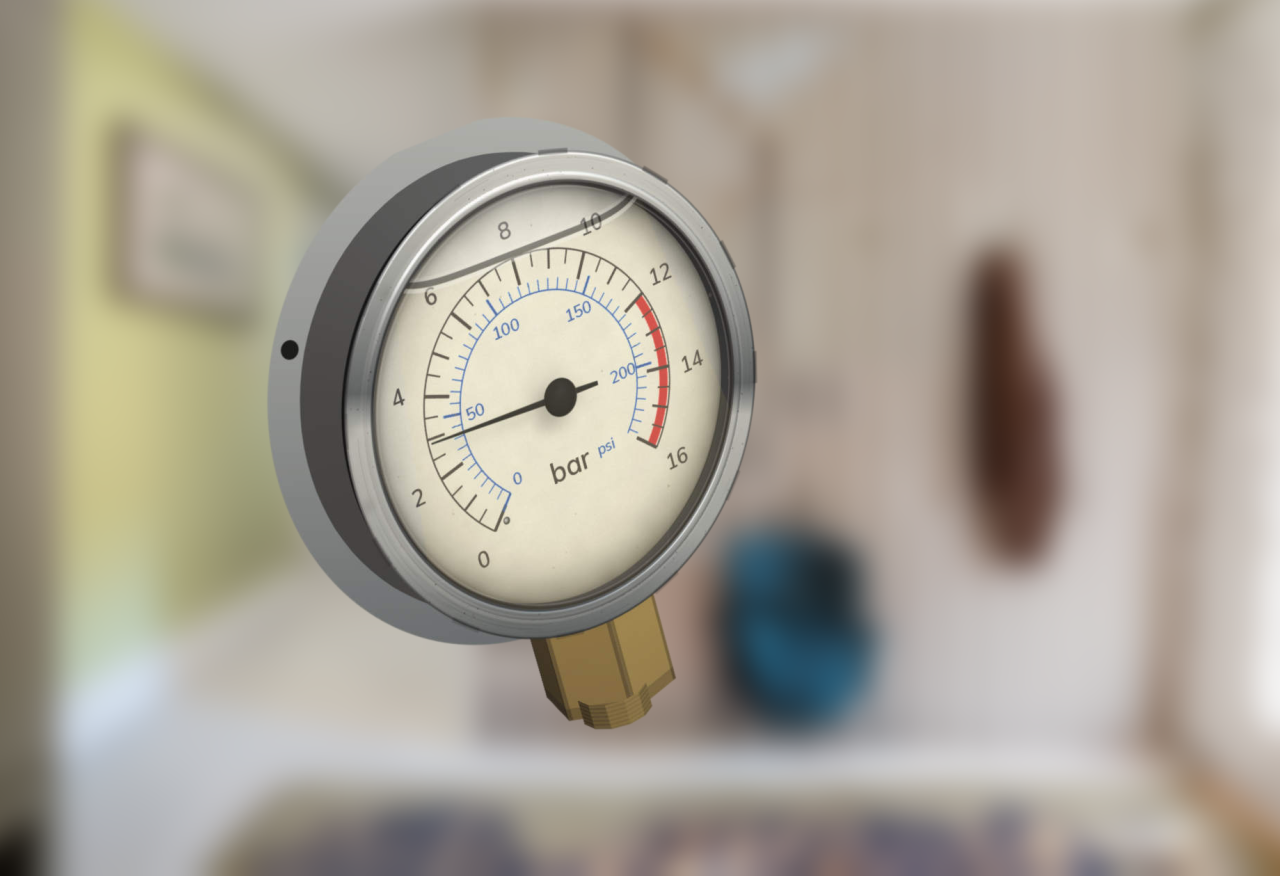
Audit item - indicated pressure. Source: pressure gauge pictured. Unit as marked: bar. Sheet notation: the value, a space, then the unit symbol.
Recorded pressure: 3 bar
